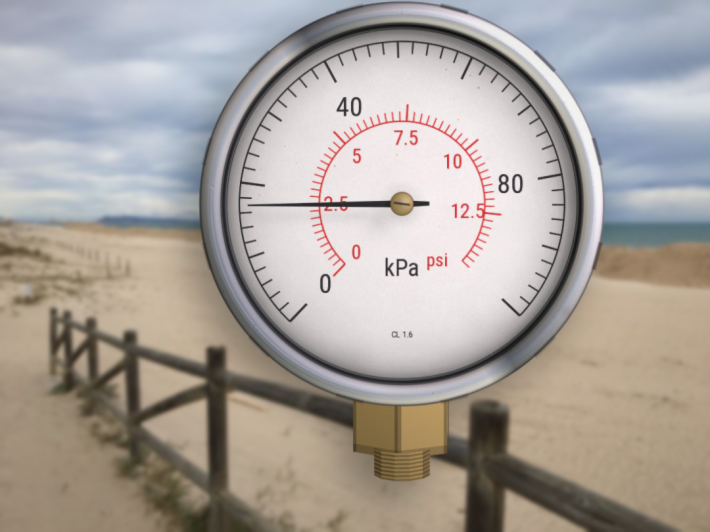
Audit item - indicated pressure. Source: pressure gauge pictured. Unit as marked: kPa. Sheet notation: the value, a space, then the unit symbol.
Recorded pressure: 17 kPa
